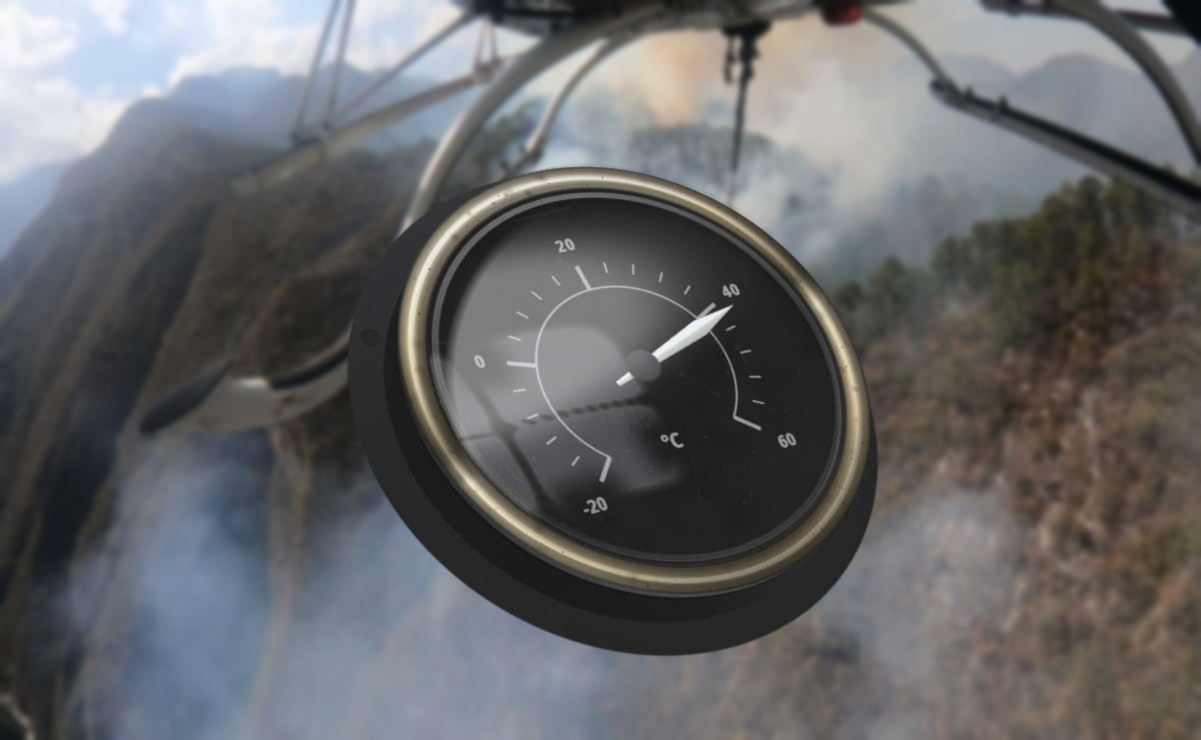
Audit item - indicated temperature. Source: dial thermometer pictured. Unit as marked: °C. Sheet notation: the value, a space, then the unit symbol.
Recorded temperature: 42 °C
